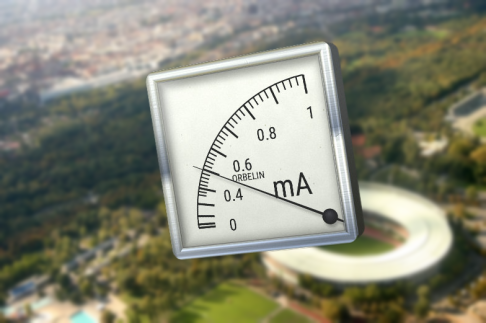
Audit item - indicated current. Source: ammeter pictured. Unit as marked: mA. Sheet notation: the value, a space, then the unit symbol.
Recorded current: 0.5 mA
